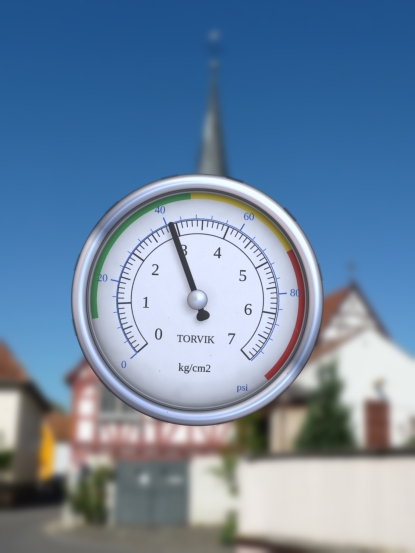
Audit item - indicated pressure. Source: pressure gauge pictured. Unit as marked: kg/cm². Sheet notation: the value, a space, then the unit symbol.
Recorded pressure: 2.9 kg/cm²
